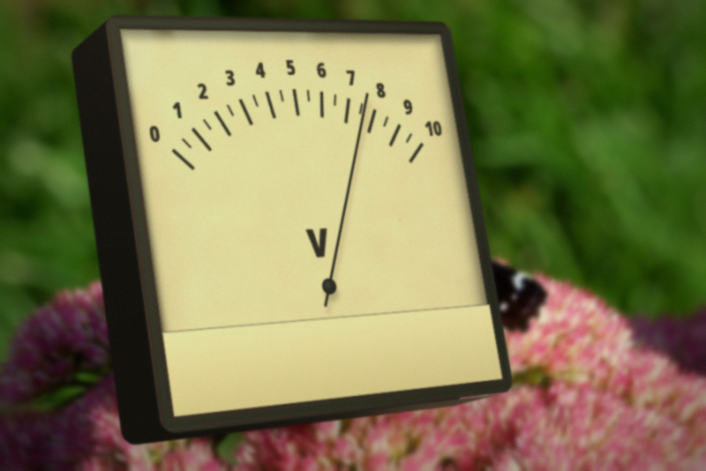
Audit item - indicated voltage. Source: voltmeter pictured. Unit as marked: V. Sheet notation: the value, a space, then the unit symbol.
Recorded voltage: 7.5 V
